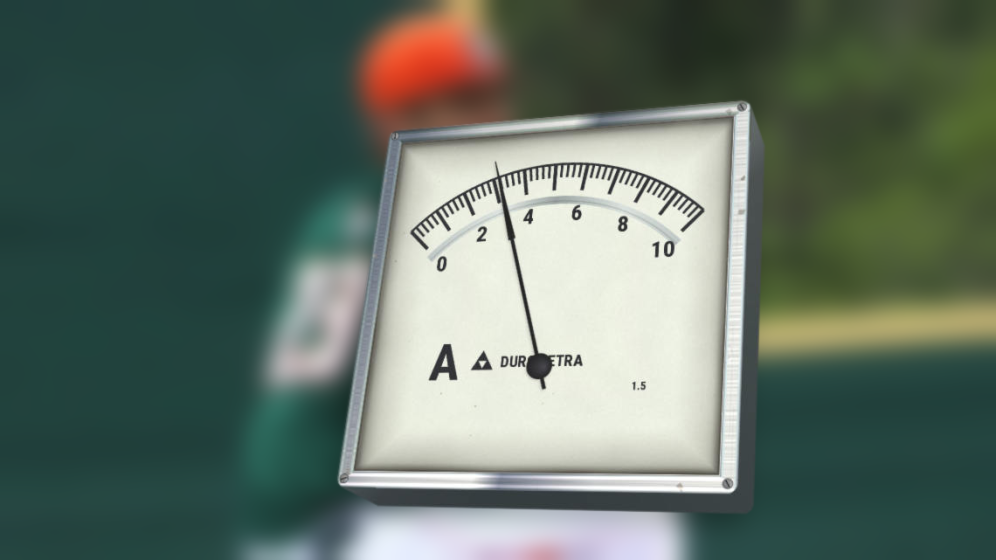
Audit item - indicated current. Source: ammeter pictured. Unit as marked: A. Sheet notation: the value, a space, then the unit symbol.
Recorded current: 3.2 A
